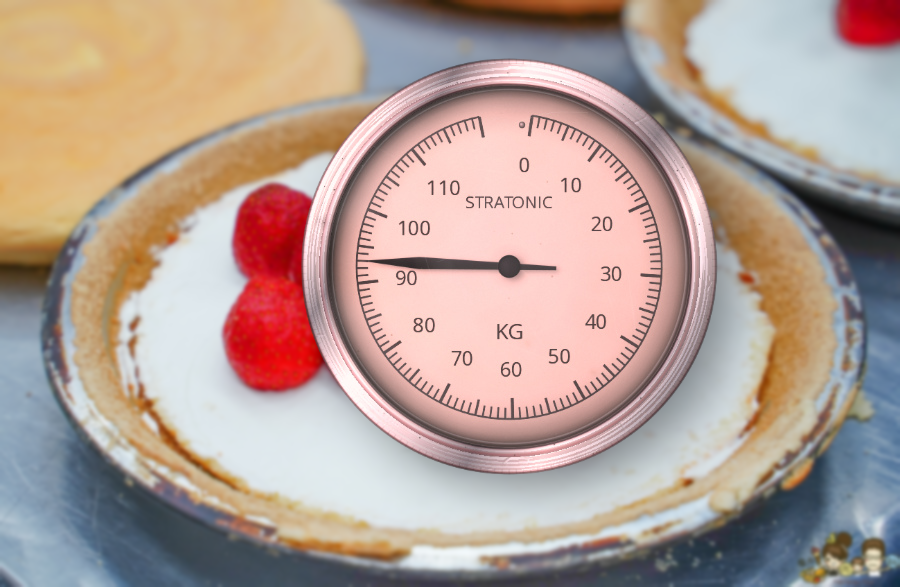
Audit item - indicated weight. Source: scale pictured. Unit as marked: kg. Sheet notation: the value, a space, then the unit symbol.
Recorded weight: 93 kg
